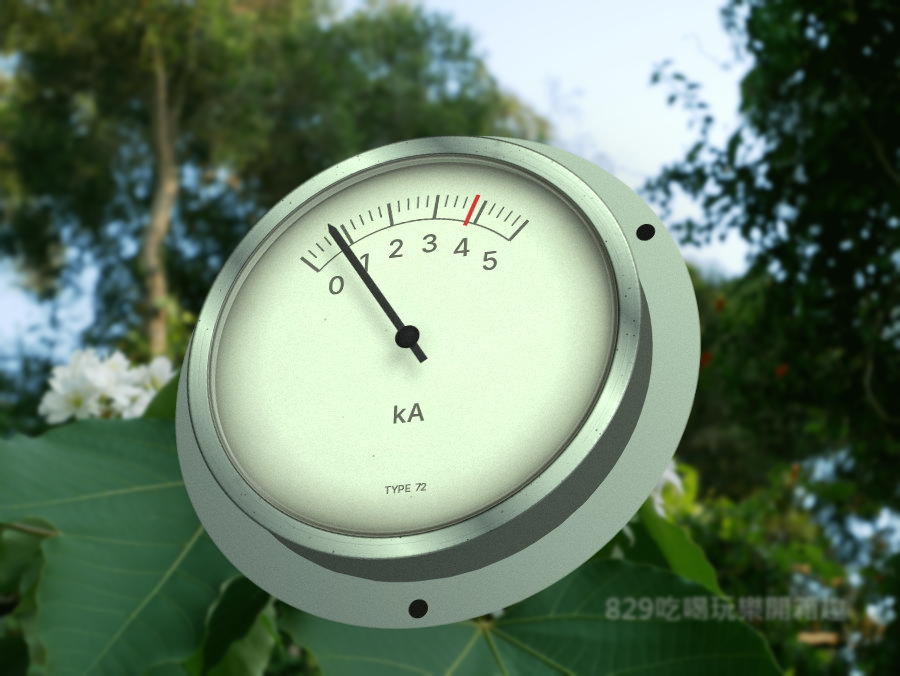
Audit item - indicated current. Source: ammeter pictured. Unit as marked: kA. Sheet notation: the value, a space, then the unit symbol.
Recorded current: 0.8 kA
